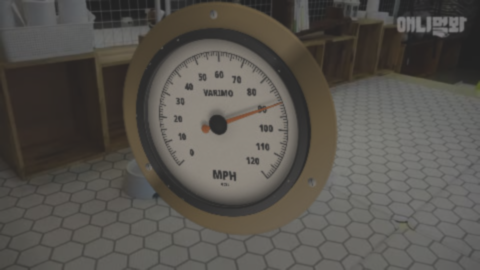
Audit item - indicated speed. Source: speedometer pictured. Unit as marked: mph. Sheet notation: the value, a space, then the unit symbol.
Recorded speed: 90 mph
